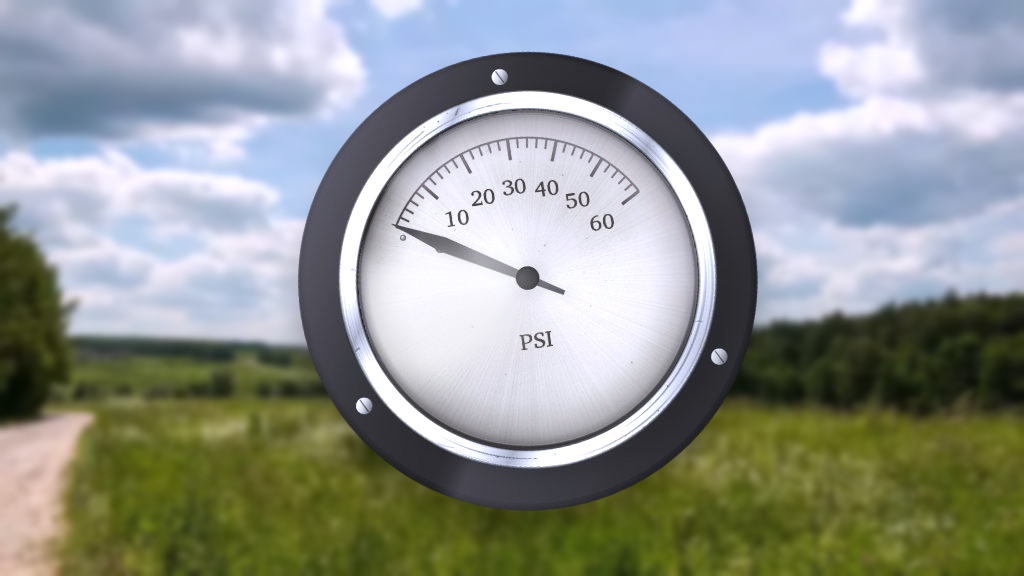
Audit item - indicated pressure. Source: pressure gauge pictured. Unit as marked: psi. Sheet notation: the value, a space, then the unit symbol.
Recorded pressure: 0 psi
